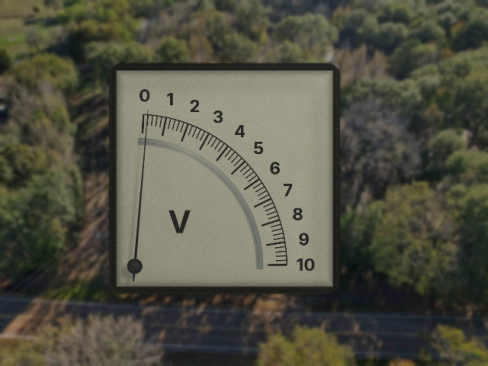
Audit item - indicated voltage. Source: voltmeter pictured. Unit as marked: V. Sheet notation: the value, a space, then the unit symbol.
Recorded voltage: 0.2 V
